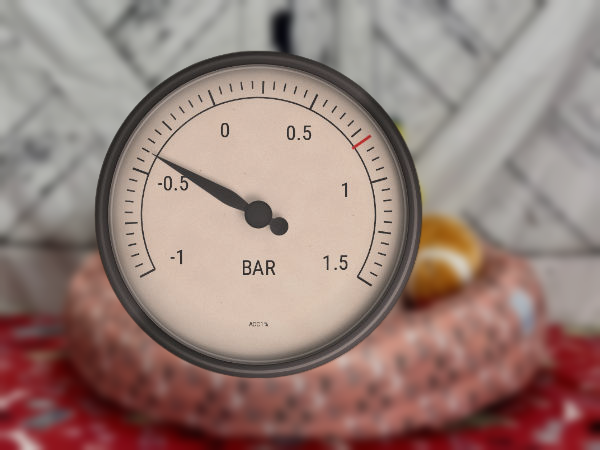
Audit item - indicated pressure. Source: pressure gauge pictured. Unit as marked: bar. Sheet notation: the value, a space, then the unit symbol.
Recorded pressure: -0.4 bar
